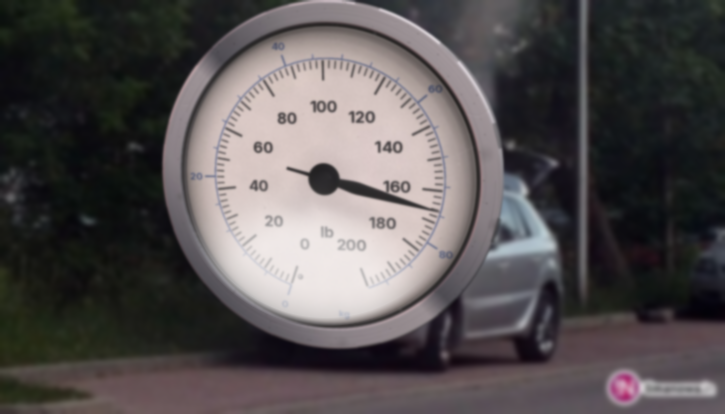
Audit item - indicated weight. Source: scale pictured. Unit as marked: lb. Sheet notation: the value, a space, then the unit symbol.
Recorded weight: 166 lb
